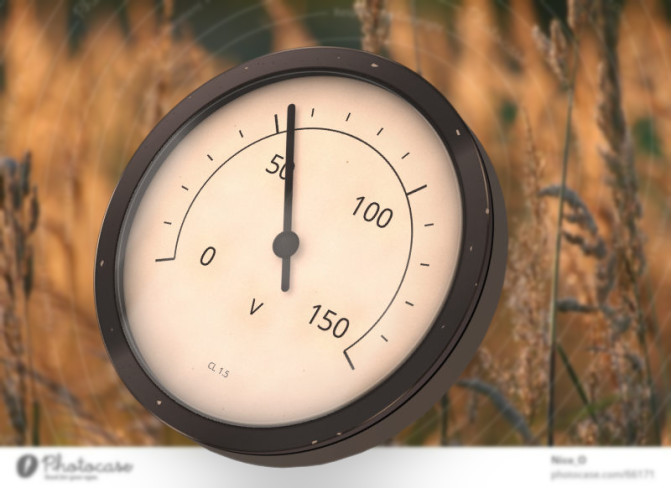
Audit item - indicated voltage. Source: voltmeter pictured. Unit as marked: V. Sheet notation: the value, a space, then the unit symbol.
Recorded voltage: 55 V
